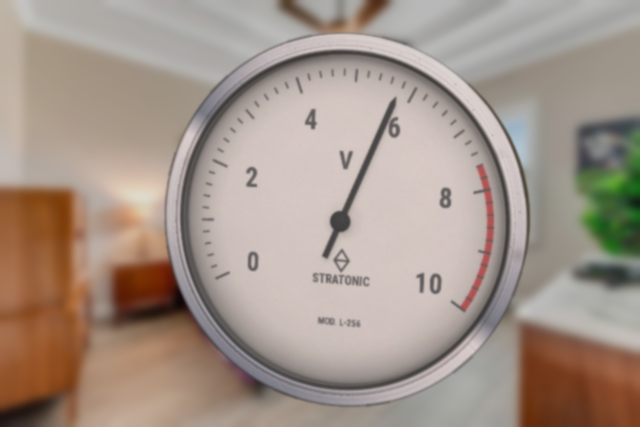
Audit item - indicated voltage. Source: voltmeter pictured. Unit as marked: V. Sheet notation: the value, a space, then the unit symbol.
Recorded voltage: 5.8 V
